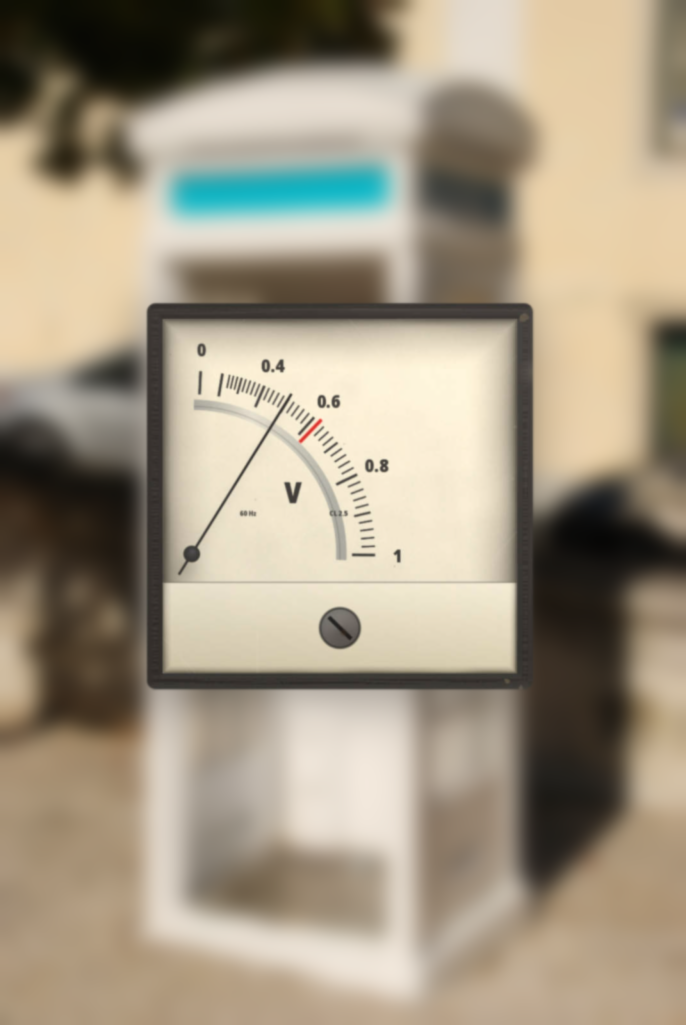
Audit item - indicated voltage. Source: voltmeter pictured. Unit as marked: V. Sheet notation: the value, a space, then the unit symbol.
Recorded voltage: 0.5 V
